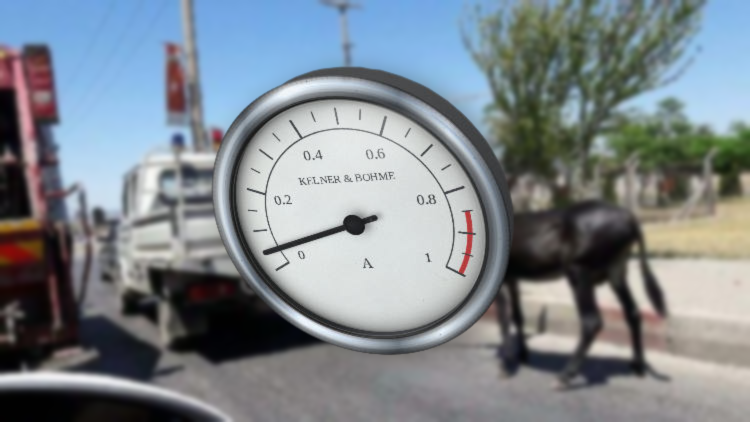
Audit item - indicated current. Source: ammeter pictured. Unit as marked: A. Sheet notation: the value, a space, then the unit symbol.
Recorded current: 0.05 A
